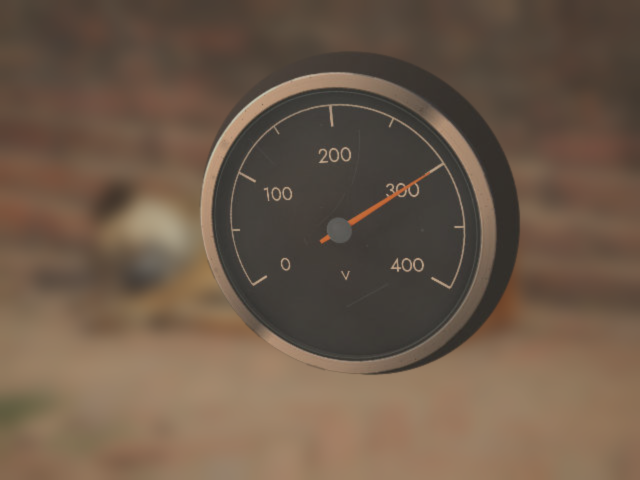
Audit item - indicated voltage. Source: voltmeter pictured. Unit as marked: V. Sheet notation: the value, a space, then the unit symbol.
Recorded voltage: 300 V
